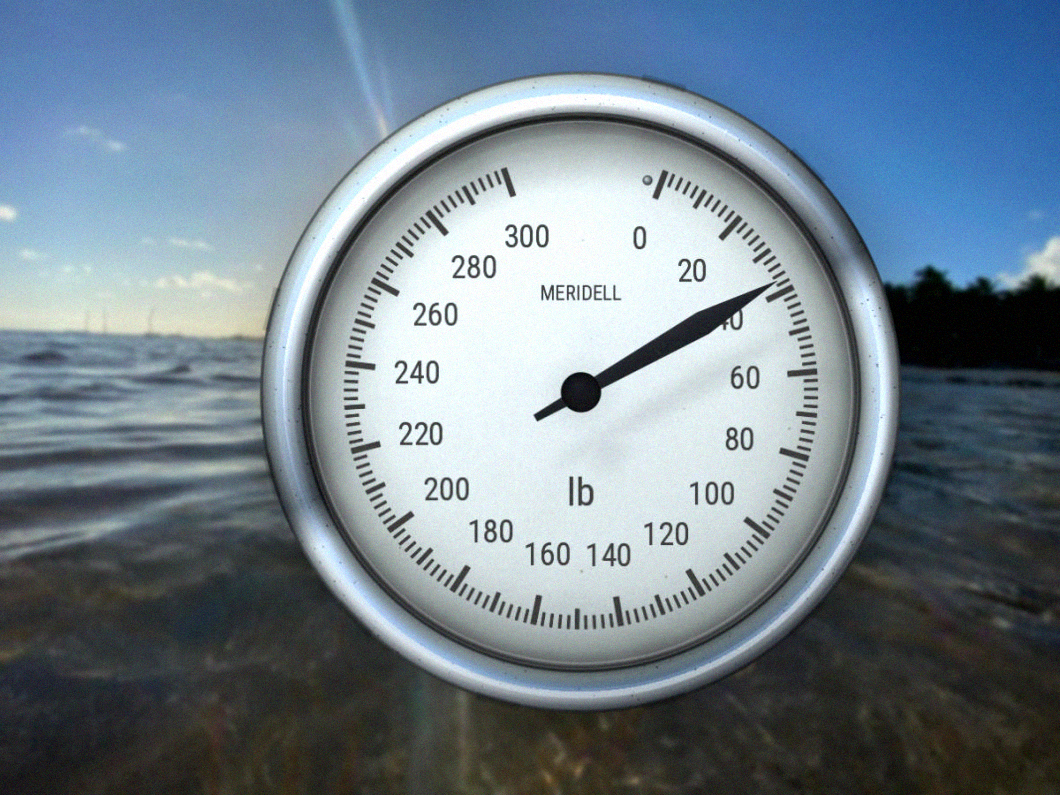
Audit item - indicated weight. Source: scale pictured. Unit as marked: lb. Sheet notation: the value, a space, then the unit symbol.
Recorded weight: 37 lb
